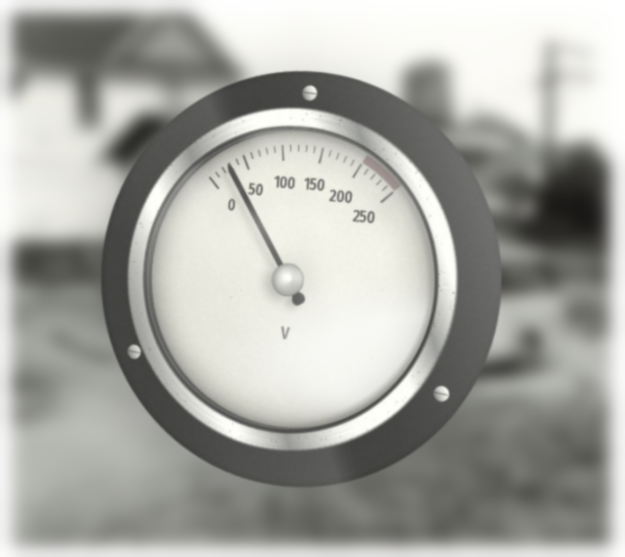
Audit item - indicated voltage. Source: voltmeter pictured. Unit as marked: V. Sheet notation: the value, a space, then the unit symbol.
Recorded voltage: 30 V
